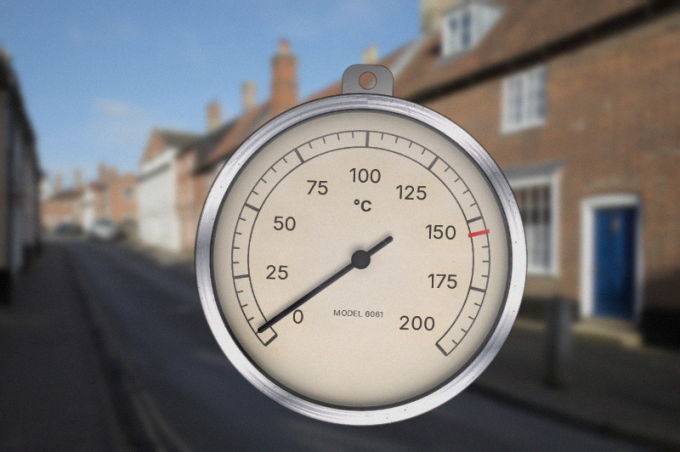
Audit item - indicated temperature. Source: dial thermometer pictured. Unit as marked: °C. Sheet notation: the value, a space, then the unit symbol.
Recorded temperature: 5 °C
